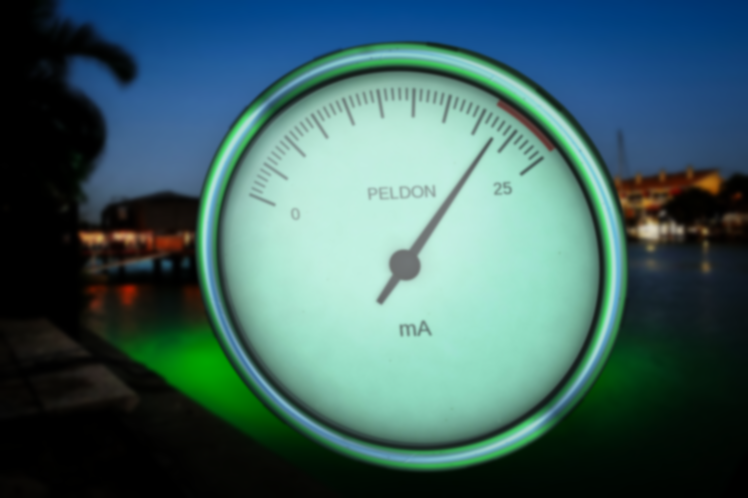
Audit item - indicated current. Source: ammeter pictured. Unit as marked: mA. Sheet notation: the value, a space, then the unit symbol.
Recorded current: 21.5 mA
